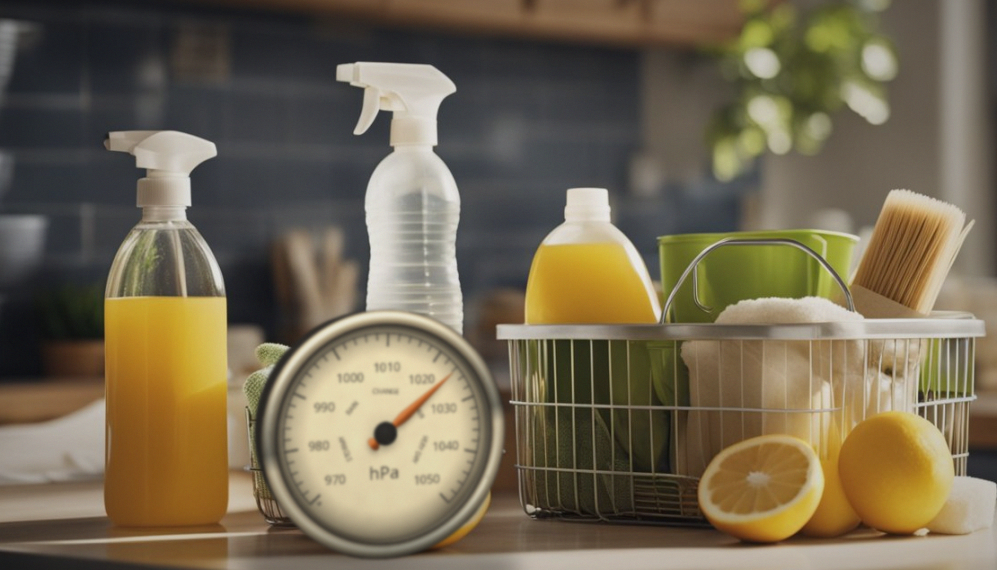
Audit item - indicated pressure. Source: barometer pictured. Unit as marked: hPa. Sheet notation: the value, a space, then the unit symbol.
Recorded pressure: 1024 hPa
